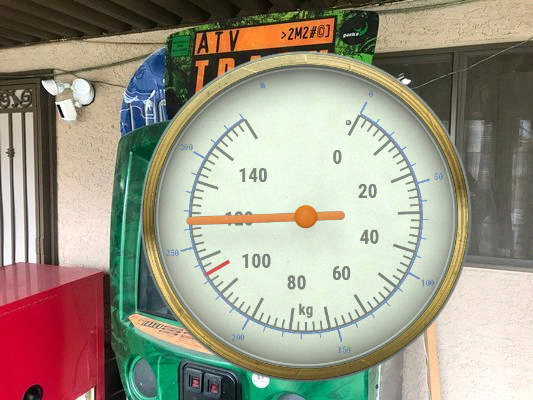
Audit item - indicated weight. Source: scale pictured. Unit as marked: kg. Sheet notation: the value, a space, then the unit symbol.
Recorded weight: 120 kg
